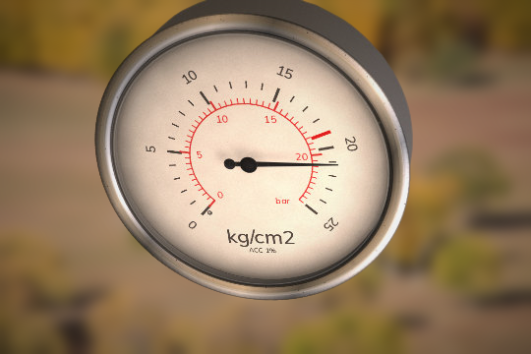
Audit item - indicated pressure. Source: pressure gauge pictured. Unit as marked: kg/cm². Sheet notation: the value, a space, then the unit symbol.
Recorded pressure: 21 kg/cm²
